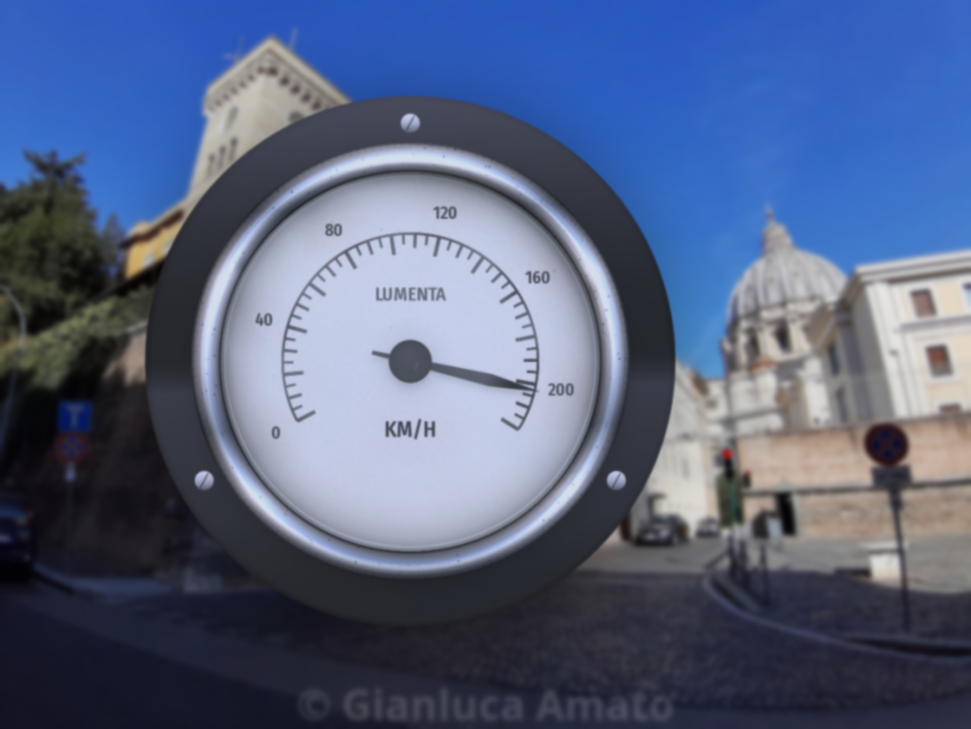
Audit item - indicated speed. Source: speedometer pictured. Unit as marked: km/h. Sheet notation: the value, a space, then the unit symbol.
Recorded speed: 202.5 km/h
